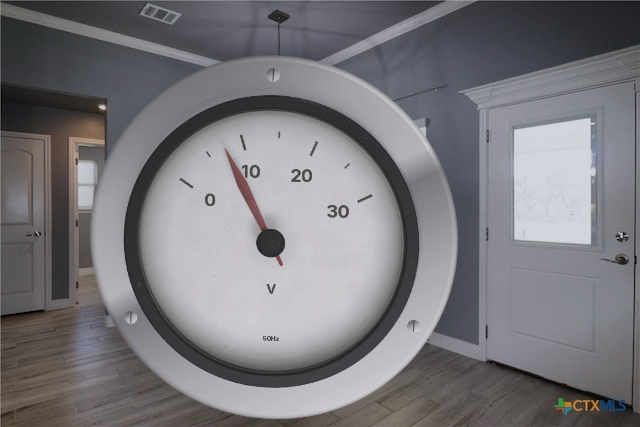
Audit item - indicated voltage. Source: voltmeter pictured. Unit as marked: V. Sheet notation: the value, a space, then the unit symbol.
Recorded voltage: 7.5 V
